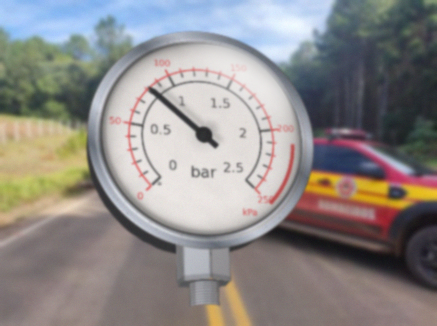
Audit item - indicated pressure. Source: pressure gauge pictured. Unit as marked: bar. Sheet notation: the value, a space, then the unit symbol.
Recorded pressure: 0.8 bar
